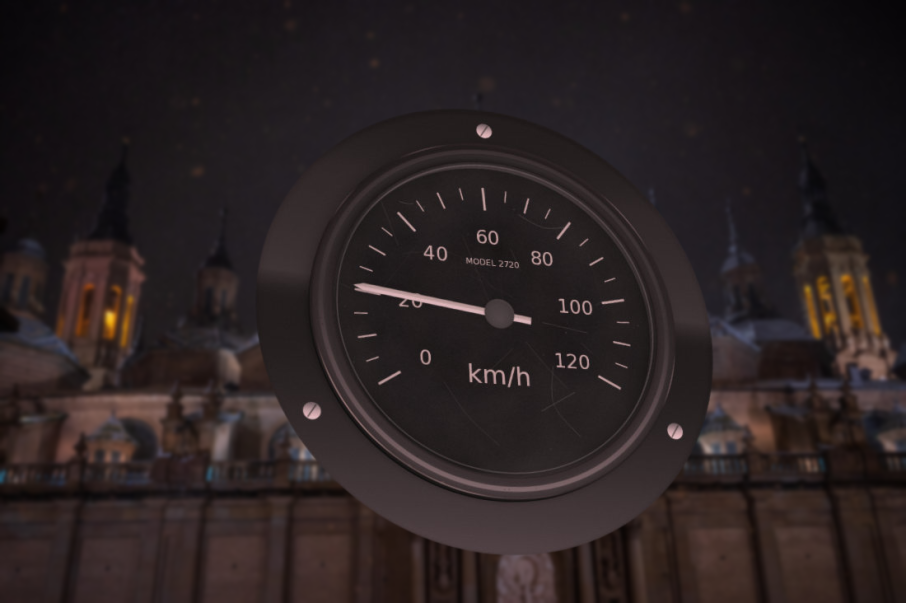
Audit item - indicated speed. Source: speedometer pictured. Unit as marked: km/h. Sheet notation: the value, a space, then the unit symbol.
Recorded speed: 20 km/h
